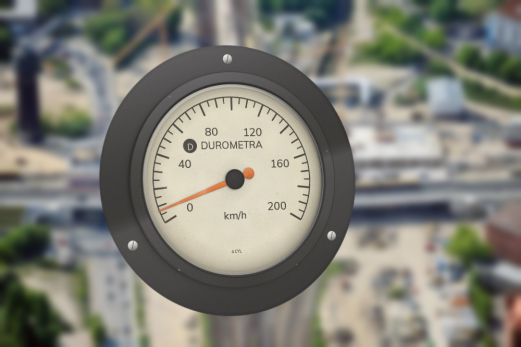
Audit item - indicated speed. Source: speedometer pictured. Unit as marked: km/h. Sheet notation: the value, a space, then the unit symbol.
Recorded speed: 7.5 km/h
